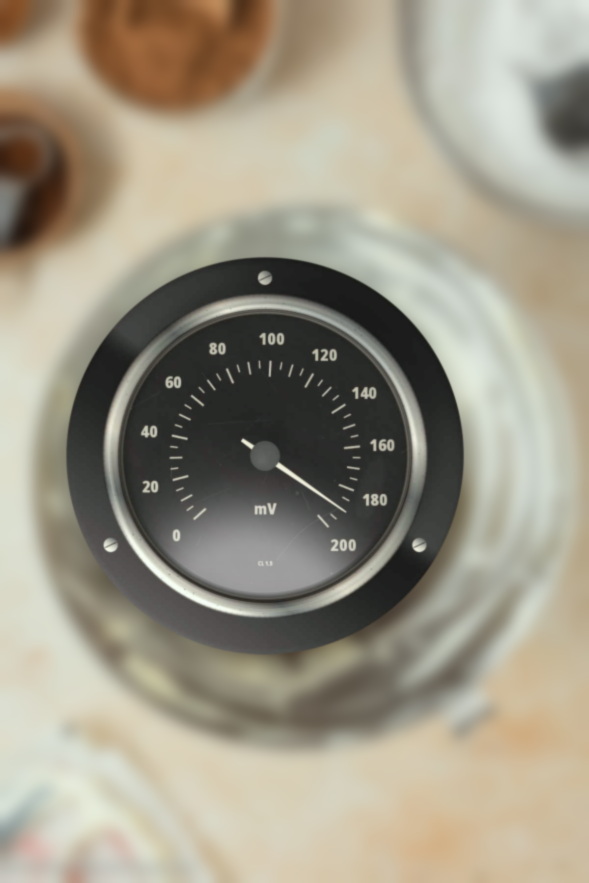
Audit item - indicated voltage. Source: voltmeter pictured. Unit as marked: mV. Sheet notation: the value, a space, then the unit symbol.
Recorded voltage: 190 mV
